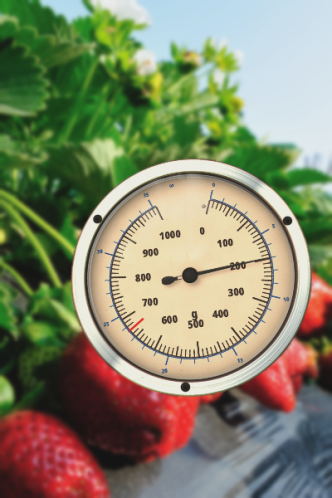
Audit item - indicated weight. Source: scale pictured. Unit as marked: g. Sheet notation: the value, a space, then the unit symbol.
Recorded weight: 200 g
